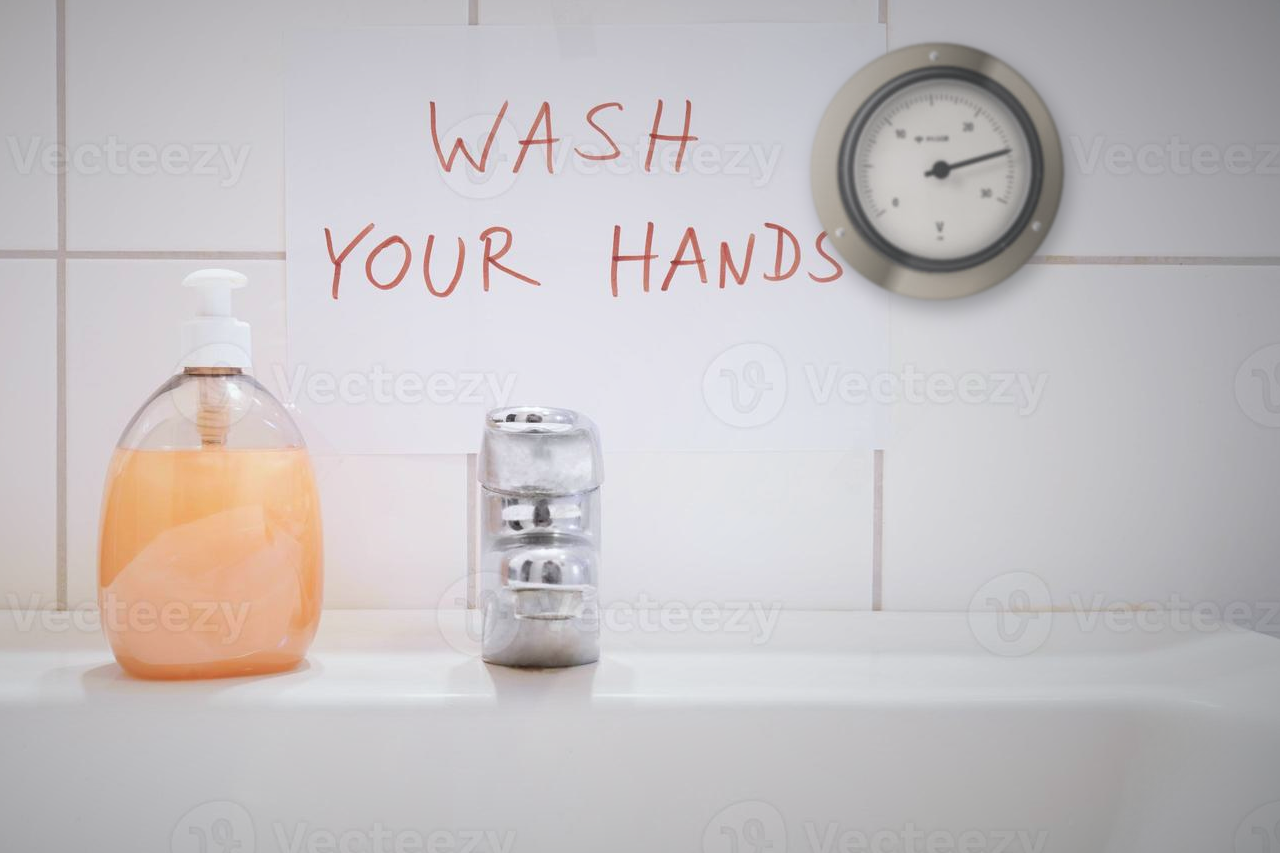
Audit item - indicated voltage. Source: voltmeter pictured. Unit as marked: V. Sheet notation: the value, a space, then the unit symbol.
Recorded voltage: 25 V
